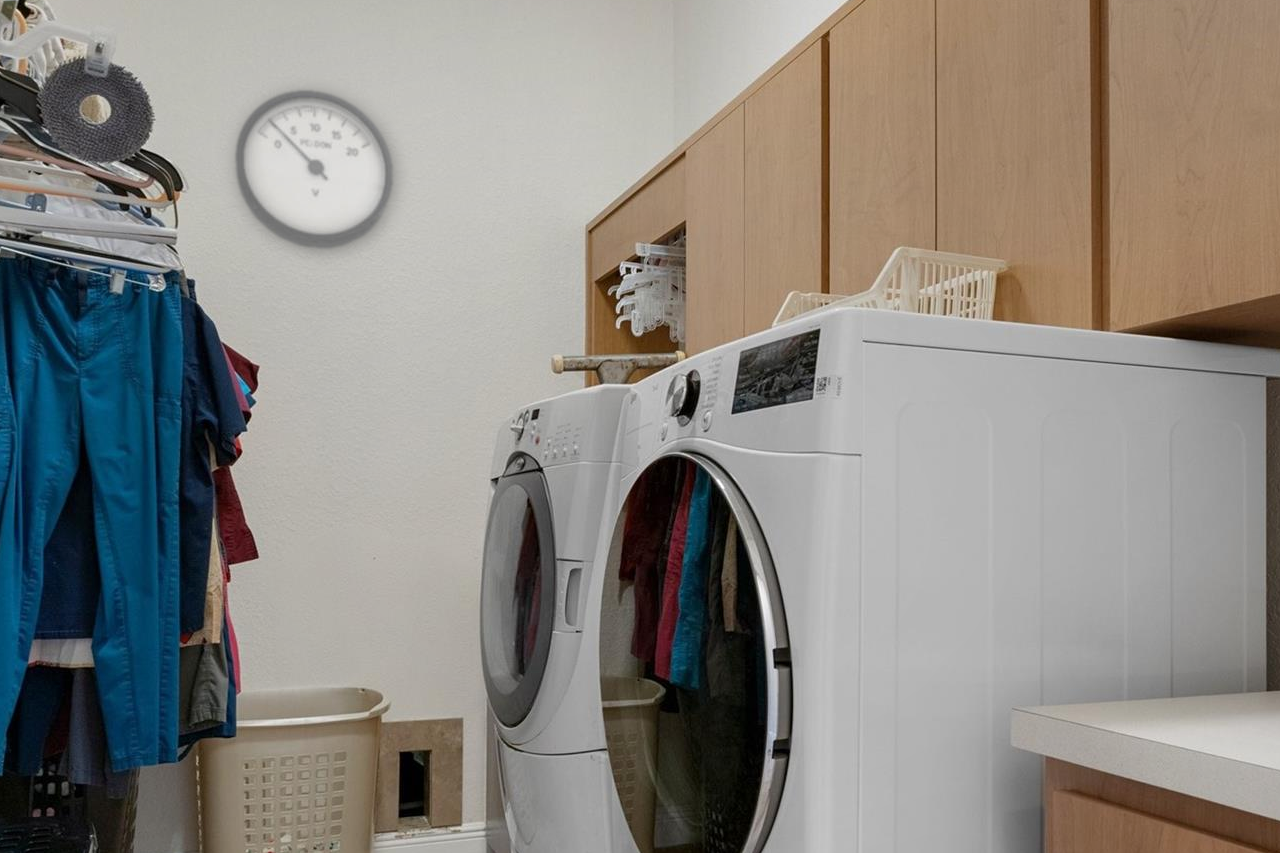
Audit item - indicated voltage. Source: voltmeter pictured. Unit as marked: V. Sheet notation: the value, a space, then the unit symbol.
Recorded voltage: 2.5 V
